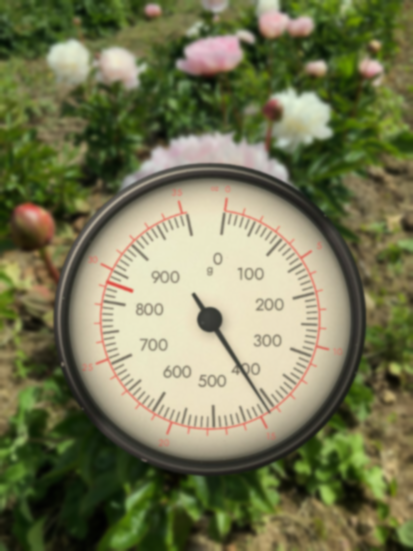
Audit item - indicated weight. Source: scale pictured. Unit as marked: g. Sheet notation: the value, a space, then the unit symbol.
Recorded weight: 410 g
